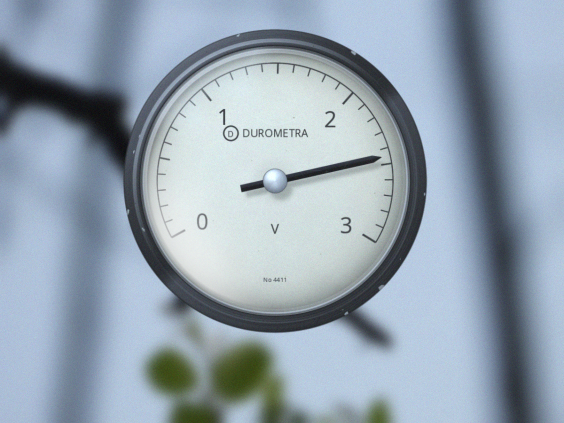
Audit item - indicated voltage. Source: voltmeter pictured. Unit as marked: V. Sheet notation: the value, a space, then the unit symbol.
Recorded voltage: 2.45 V
